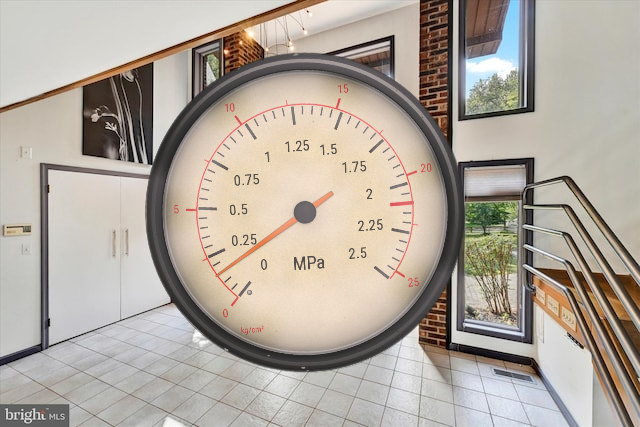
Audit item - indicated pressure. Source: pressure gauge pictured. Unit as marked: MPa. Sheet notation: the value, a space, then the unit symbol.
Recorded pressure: 0.15 MPa
